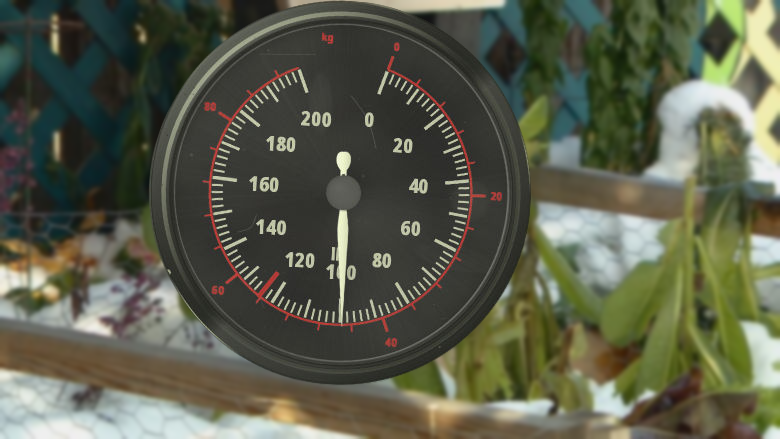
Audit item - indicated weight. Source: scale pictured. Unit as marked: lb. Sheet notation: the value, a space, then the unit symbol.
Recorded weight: 100 lb
